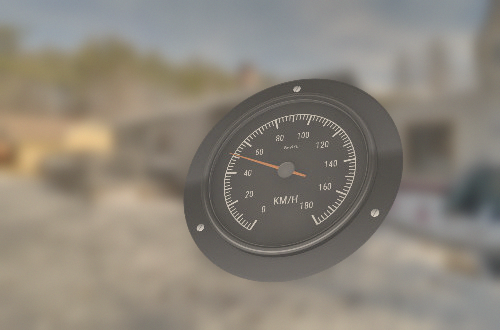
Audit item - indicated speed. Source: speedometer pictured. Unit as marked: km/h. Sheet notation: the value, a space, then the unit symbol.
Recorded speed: 50 km/h
